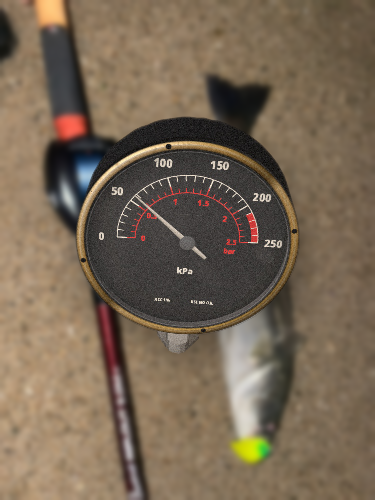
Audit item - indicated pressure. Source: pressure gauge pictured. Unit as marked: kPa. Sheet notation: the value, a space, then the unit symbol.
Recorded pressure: 60 kPa
